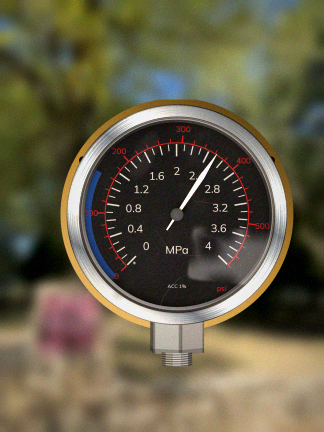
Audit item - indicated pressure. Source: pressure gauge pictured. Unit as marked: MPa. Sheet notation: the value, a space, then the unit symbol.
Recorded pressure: 2.5 MPa
